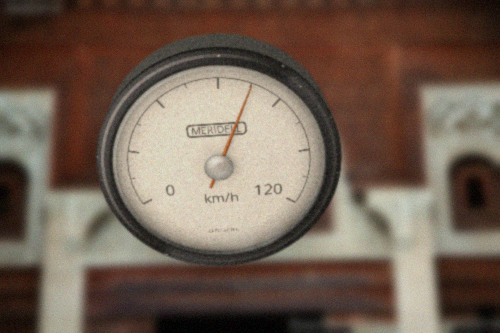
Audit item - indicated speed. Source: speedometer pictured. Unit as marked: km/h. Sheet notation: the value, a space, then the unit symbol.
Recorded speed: 70 km/h
